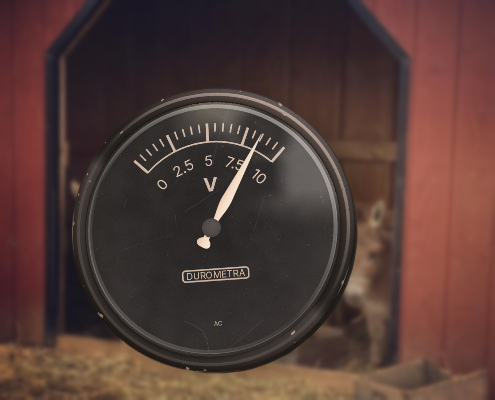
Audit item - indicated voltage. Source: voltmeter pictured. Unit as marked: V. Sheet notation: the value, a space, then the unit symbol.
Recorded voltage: 8.5 V
